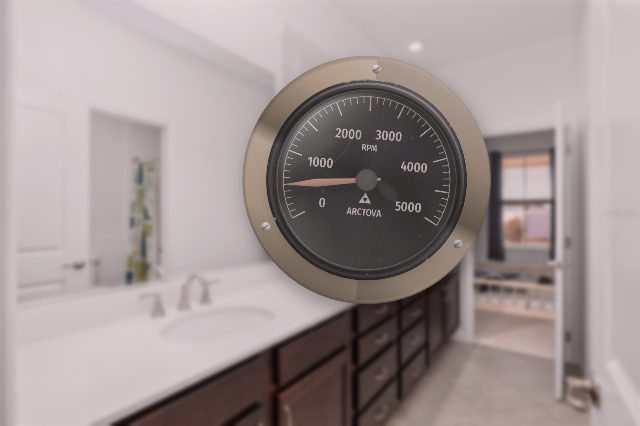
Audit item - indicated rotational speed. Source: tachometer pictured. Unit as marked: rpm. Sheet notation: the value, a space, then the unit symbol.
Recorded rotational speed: 500 rpm
